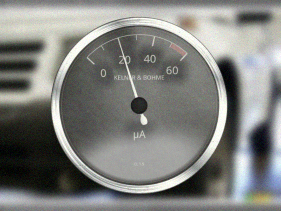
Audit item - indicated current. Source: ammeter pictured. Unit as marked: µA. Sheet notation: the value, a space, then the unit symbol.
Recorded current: 20 µA
